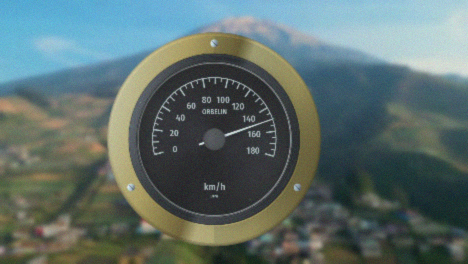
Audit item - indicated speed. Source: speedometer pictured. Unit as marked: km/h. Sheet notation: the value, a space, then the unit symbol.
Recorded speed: 150 km/h
